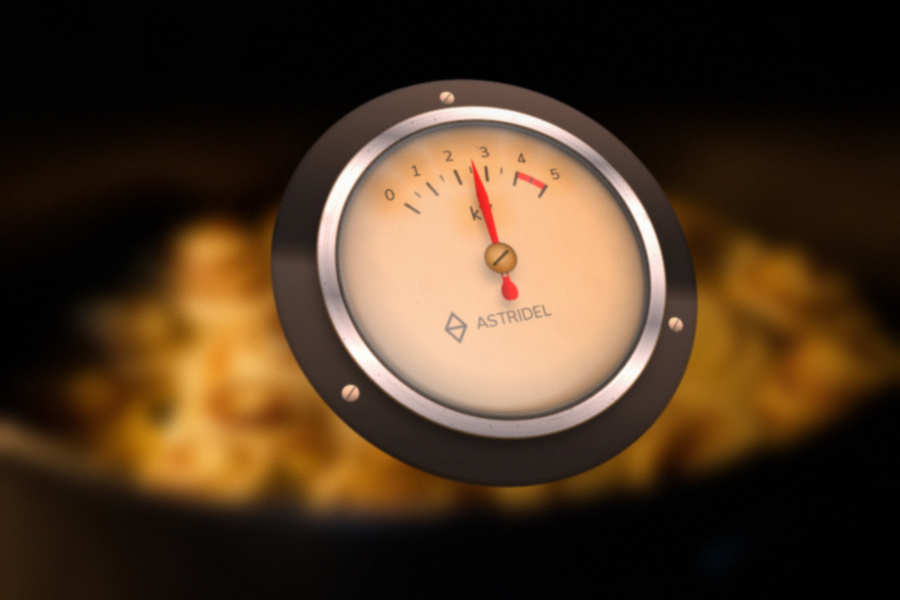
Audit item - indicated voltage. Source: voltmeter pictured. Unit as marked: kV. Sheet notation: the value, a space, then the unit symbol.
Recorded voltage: 2.5 kV
